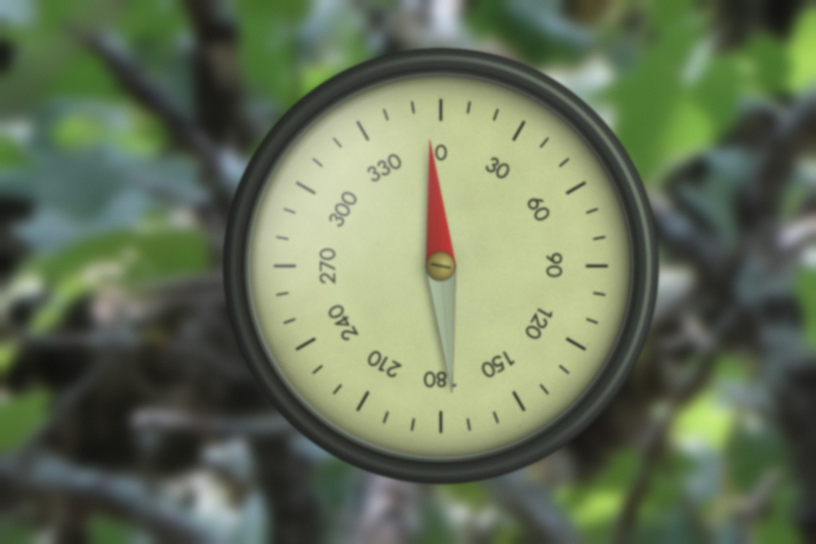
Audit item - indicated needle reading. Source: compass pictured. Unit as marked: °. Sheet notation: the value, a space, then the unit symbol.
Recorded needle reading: 355 °
